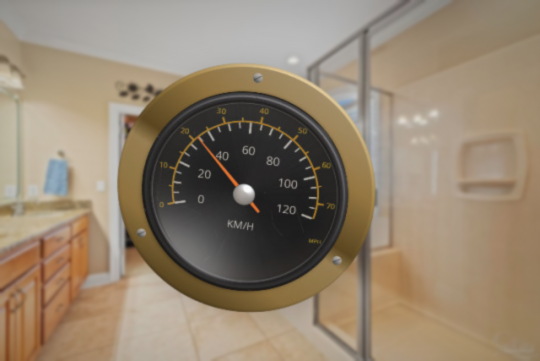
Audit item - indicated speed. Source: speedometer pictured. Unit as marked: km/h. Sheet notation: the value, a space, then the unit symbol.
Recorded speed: 35 km/h
